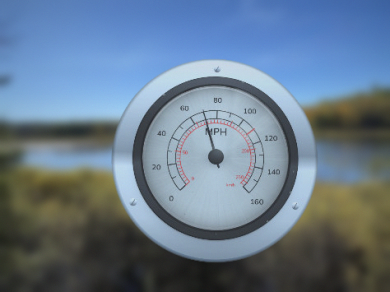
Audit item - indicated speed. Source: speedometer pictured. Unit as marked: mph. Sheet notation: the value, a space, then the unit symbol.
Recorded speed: 70 mph
